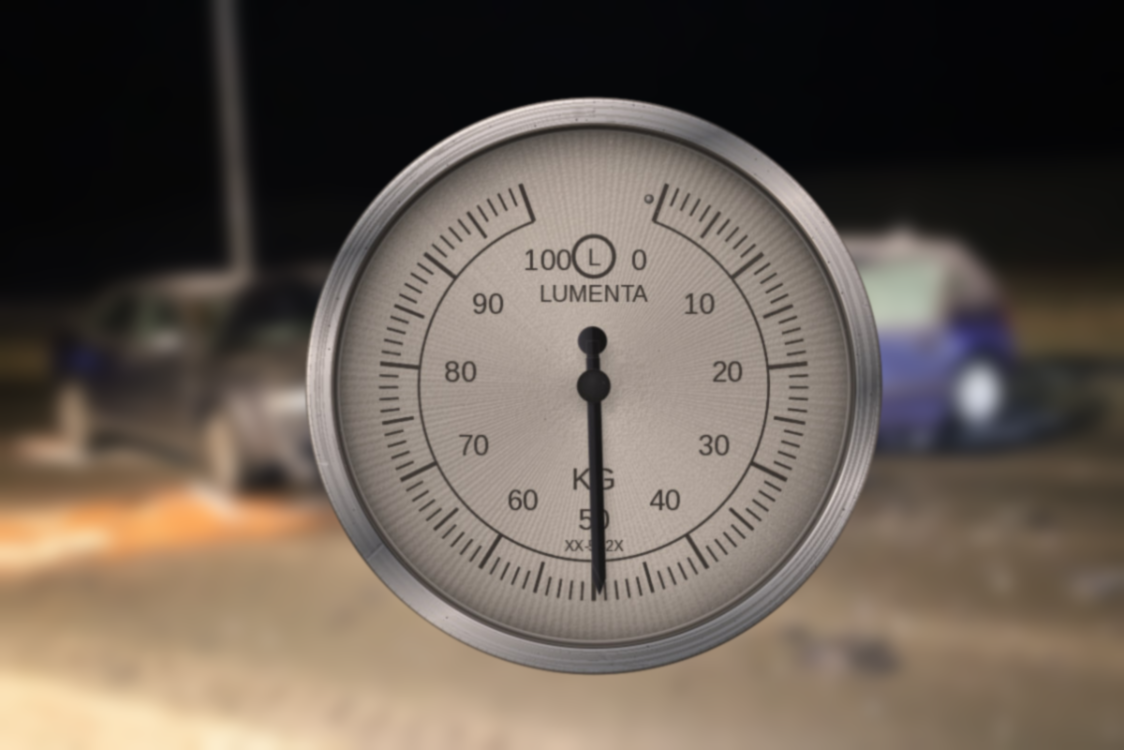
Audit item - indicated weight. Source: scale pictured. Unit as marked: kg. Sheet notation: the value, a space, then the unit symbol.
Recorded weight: 49.5 kg
